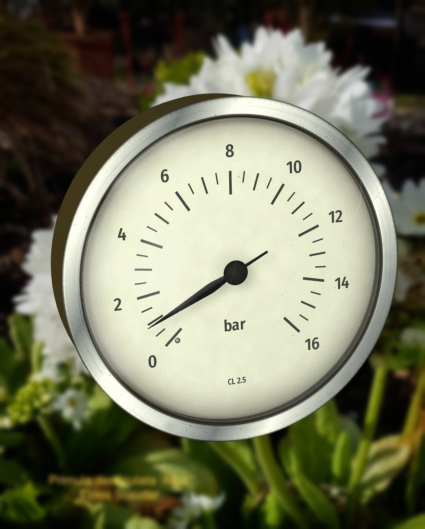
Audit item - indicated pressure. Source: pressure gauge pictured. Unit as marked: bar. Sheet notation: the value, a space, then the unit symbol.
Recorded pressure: 1 bar
